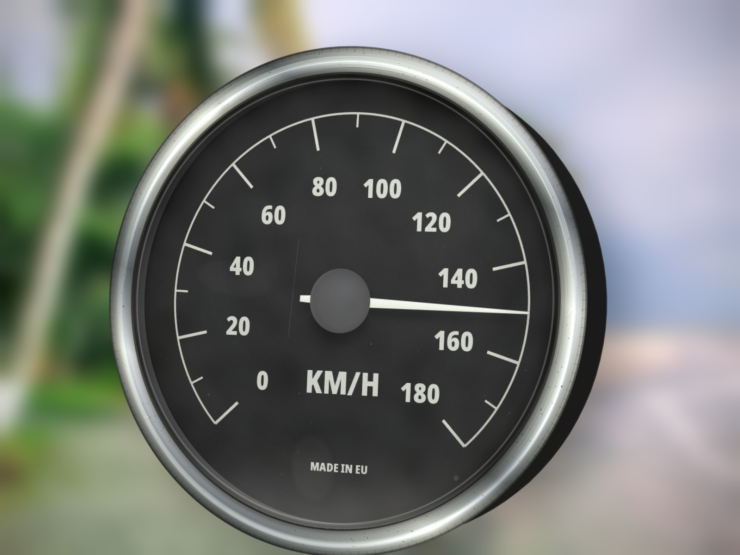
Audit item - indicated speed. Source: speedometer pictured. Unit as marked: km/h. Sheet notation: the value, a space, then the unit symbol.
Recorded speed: 150 km/h
